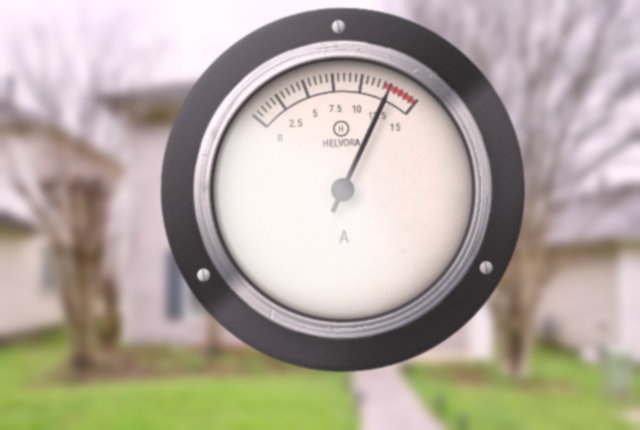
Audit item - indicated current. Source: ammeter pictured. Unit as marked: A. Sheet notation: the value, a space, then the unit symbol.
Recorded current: 12.5 A
